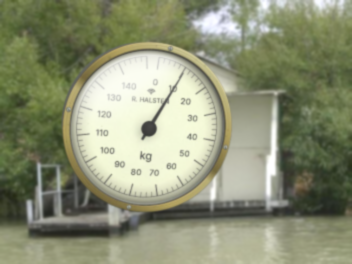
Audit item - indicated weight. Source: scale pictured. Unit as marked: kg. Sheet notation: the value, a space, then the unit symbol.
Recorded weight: 10 kg
